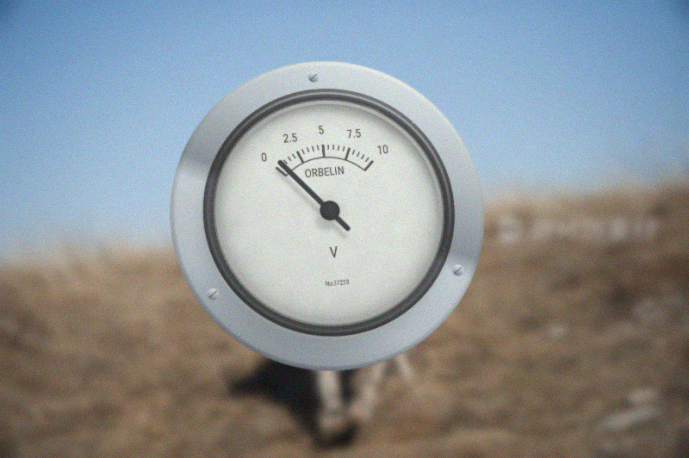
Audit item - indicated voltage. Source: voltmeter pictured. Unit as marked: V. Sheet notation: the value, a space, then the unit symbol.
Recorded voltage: 0.5 V
